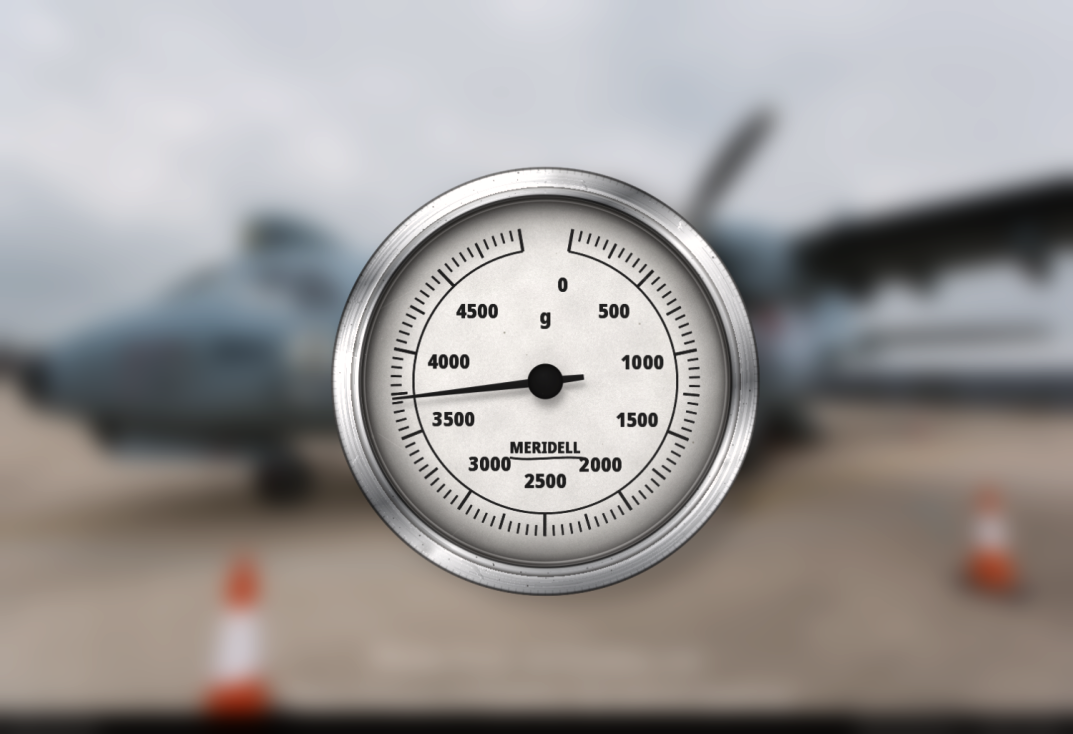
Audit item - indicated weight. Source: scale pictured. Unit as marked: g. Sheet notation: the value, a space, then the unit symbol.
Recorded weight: 3725 g
